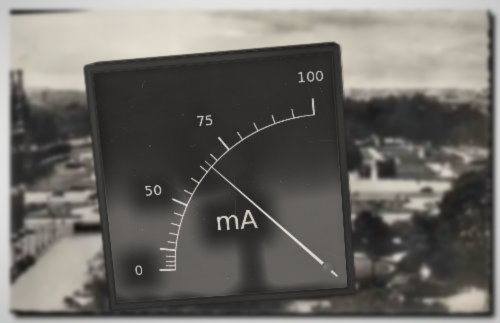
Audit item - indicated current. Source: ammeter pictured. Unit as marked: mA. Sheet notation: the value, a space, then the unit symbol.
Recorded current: 67.5 mA
